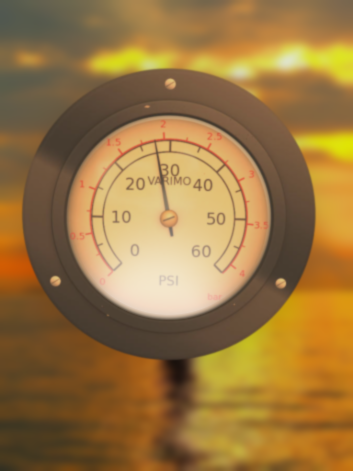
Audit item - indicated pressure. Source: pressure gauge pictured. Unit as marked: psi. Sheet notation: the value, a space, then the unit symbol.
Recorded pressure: 27.5 psi
